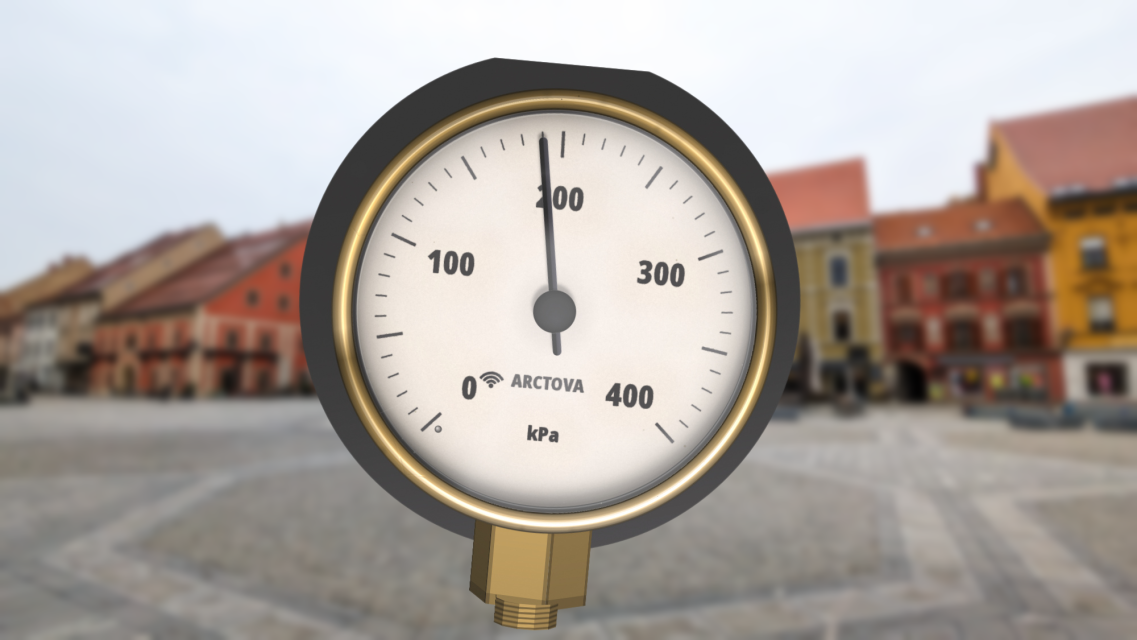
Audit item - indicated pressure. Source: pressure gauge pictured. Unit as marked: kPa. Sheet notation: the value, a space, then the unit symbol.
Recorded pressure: 190 kPa
